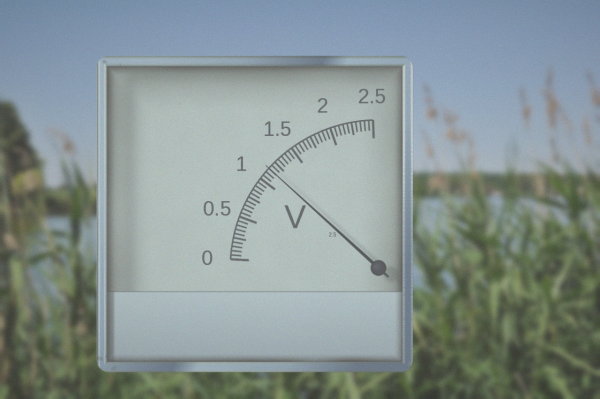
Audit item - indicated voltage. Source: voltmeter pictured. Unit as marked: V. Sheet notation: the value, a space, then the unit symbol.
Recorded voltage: 1.15 V
